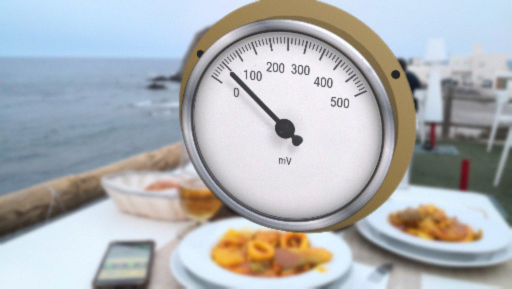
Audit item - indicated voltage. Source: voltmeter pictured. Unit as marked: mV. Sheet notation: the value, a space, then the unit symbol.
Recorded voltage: 50 mV
